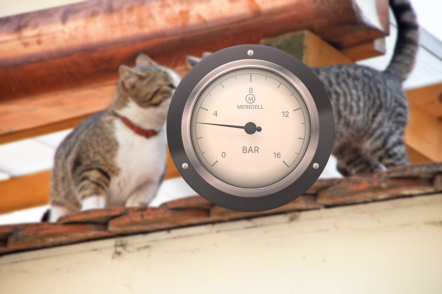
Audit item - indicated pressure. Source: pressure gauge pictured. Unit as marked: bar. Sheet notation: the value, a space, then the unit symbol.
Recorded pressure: 3 bar
